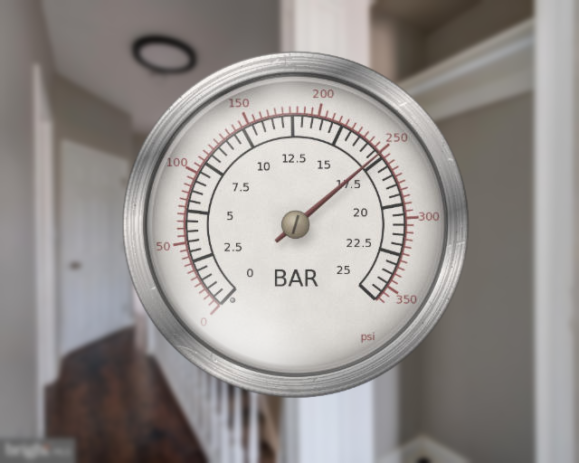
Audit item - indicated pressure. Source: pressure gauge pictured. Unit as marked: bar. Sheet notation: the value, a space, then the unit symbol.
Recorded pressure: 17.25 bar
